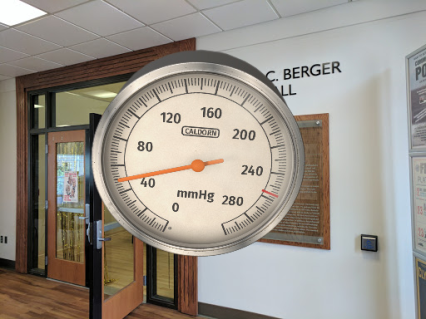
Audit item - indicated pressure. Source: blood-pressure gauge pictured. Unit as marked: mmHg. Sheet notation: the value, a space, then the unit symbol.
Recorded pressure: 50 mmHg
